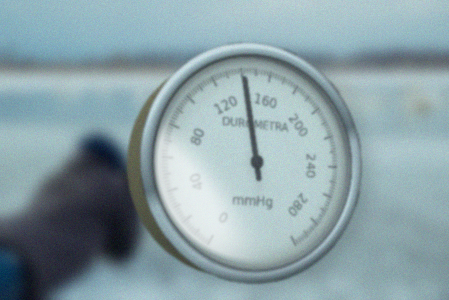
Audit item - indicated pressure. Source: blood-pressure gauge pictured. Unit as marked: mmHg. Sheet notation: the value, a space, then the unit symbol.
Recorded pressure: 140 mmHg
